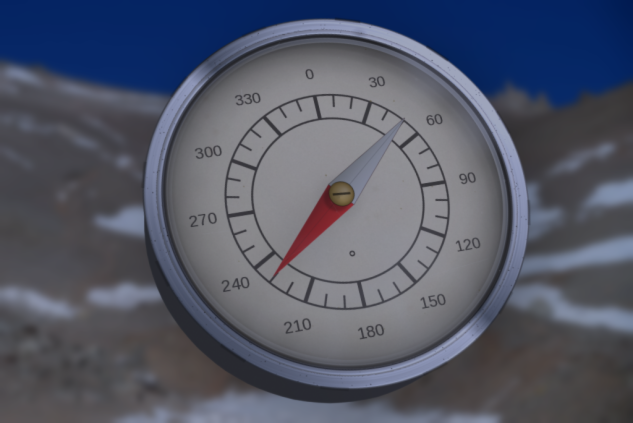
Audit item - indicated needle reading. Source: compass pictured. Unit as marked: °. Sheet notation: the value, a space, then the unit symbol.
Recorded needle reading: 230 °
